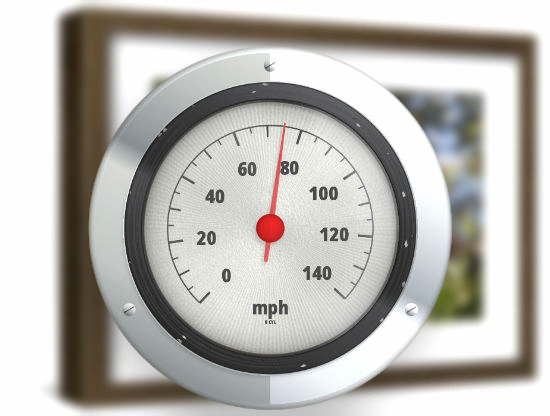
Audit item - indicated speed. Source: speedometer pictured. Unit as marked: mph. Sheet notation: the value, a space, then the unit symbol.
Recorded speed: 75 mph
